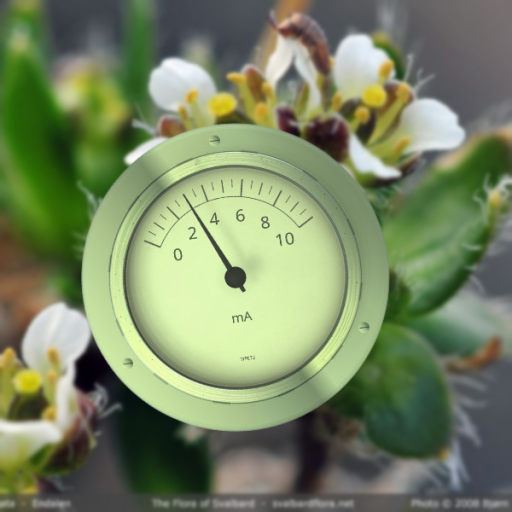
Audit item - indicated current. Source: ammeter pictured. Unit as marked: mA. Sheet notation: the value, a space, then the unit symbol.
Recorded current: 3 mA
